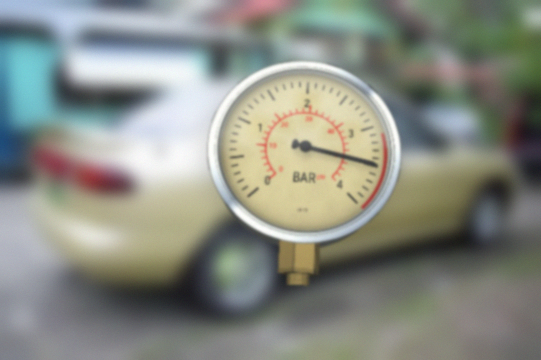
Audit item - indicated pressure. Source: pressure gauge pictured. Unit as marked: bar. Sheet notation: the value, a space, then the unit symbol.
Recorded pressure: 3.5 bar
